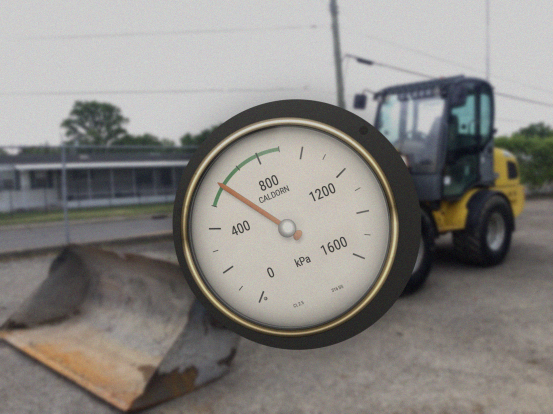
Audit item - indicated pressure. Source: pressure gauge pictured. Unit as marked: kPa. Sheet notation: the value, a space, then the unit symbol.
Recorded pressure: 600 kPa
